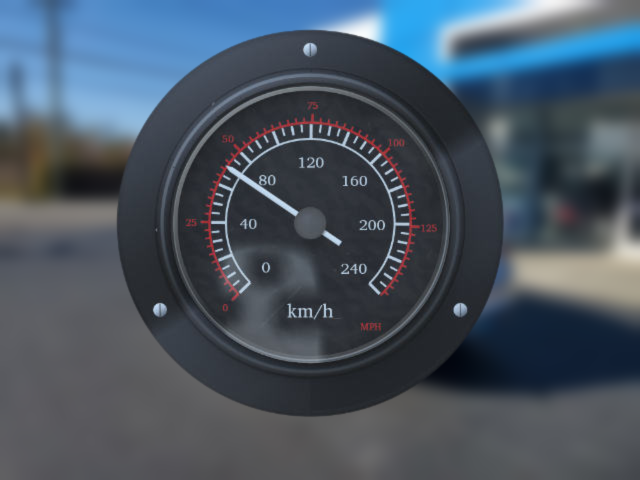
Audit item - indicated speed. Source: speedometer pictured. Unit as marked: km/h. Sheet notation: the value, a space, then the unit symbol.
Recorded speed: 70 km/h
